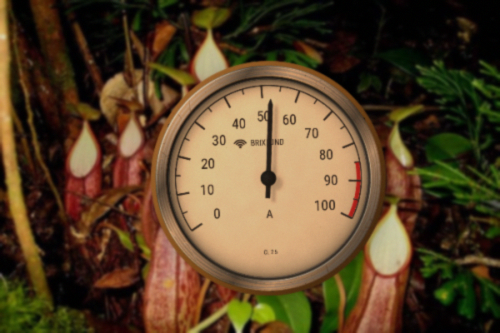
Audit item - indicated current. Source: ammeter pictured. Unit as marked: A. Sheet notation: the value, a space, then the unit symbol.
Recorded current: 52.5 A
